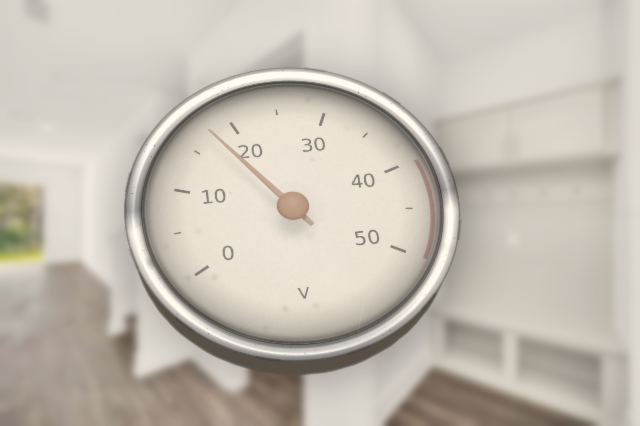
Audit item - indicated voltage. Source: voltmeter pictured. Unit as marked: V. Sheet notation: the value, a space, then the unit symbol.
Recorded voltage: 17.5 V
